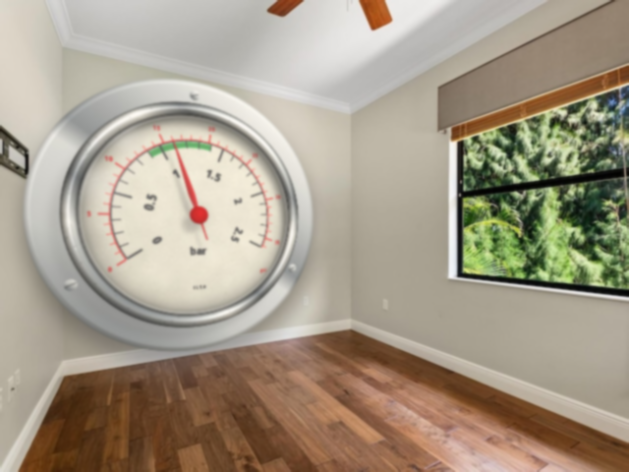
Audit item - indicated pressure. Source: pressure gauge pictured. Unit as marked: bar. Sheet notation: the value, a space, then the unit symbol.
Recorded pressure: 1.1 bar
